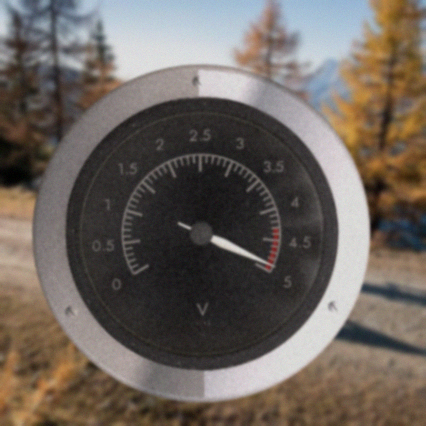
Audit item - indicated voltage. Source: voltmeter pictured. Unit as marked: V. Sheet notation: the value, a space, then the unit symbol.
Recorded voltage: 4.9 V
